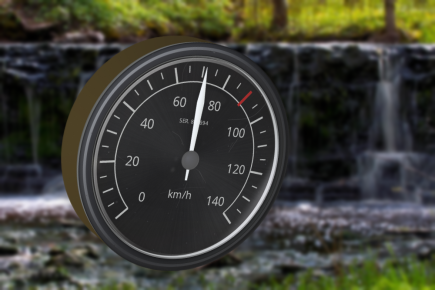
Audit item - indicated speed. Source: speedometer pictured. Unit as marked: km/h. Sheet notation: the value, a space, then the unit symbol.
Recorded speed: 70 km/h
